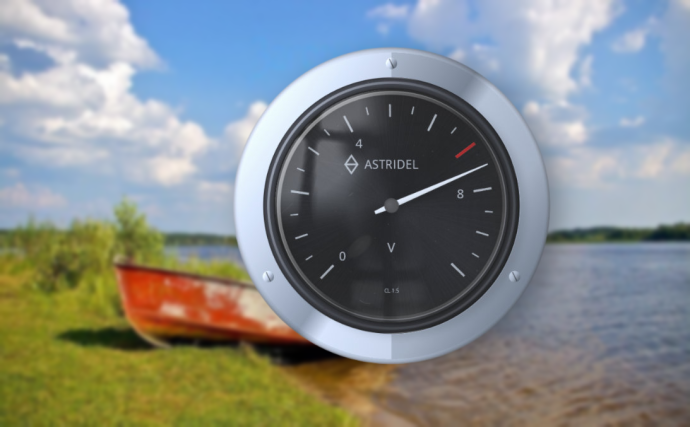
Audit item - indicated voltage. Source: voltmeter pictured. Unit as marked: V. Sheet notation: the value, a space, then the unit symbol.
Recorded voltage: 7.5 V
